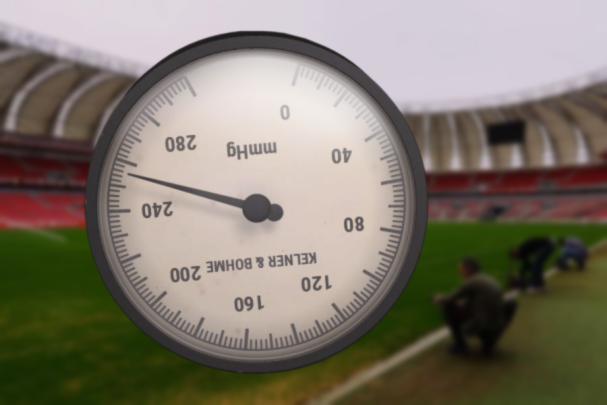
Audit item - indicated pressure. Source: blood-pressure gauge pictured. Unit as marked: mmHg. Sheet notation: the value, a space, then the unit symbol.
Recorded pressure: 256 mmHg
